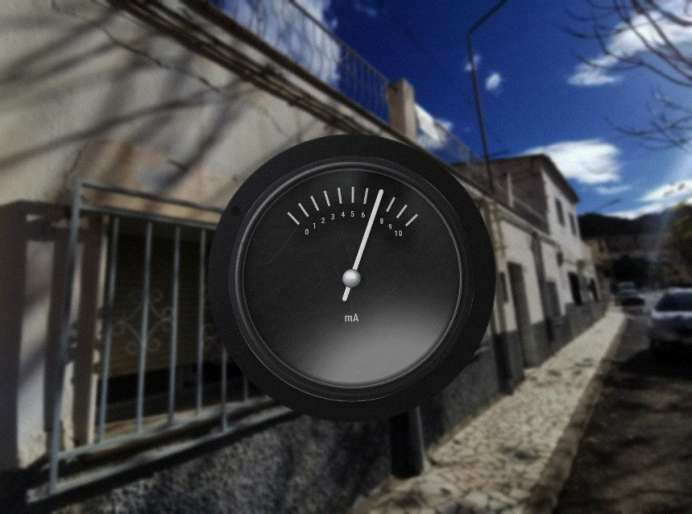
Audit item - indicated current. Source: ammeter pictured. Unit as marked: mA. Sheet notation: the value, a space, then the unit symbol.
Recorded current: 7 mA
